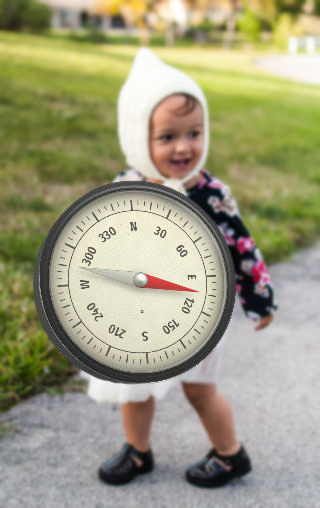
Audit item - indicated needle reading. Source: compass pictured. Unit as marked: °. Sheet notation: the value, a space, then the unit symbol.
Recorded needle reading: 105 °
